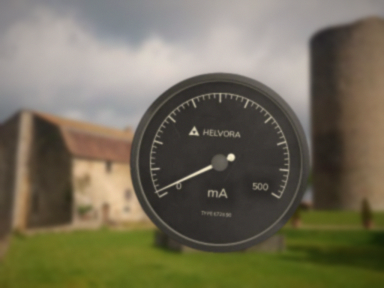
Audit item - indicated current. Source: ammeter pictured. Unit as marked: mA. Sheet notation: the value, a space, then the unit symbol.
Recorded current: 10 mA
